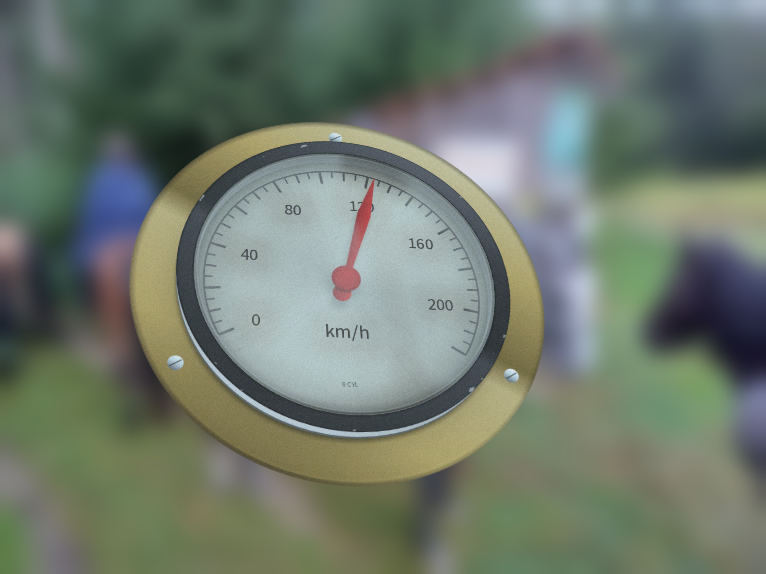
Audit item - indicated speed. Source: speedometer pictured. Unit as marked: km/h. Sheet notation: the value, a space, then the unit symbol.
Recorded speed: 122.5 km/h
